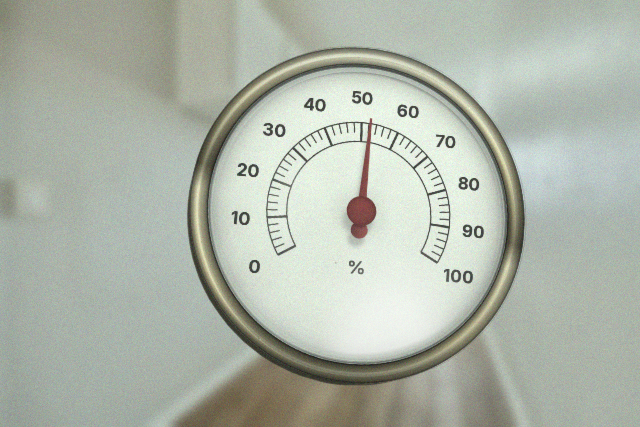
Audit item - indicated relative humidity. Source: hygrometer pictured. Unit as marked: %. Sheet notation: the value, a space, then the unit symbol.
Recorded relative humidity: 52 %
